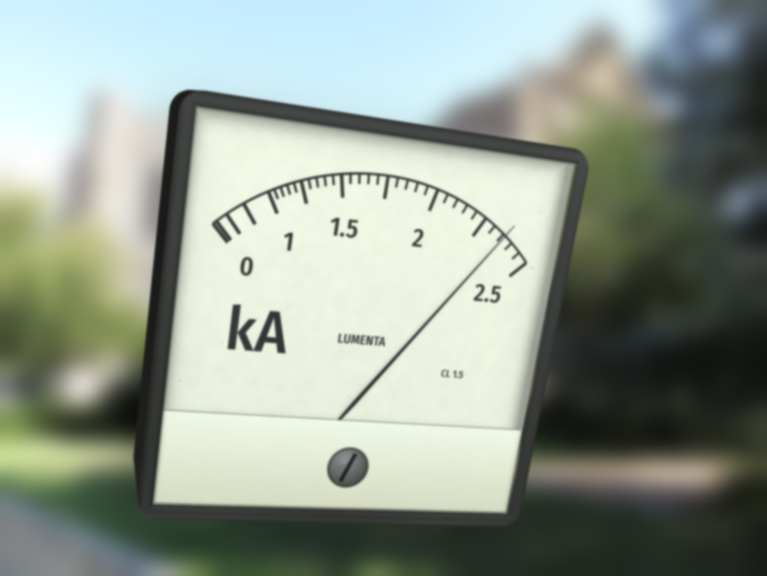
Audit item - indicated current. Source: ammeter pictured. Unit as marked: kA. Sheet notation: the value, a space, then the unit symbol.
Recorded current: 2.35 kA
